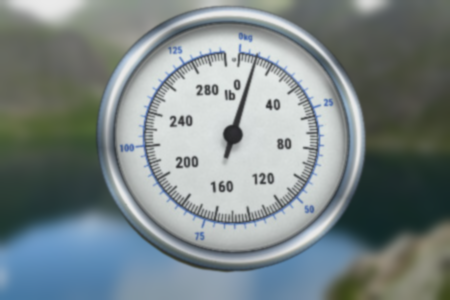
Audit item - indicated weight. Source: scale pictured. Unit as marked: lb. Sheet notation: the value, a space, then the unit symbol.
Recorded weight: 10 lb
